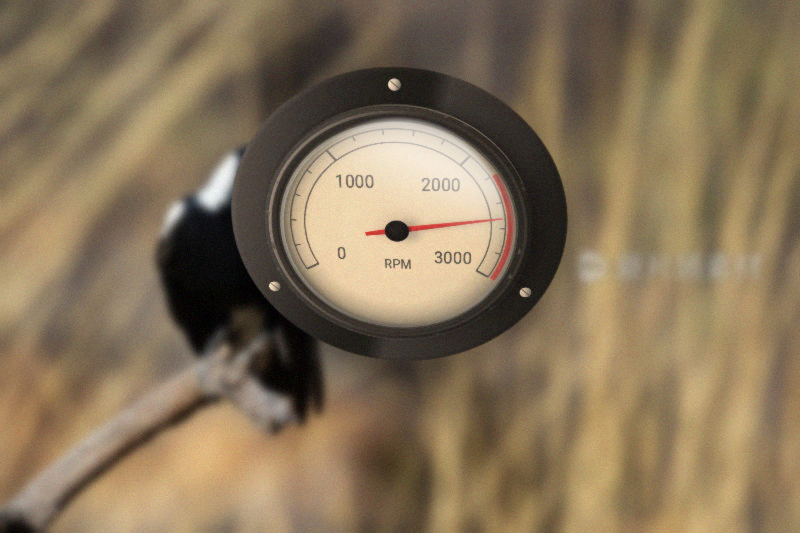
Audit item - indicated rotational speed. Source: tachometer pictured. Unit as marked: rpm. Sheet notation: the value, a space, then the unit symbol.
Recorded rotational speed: 2500 rpm
